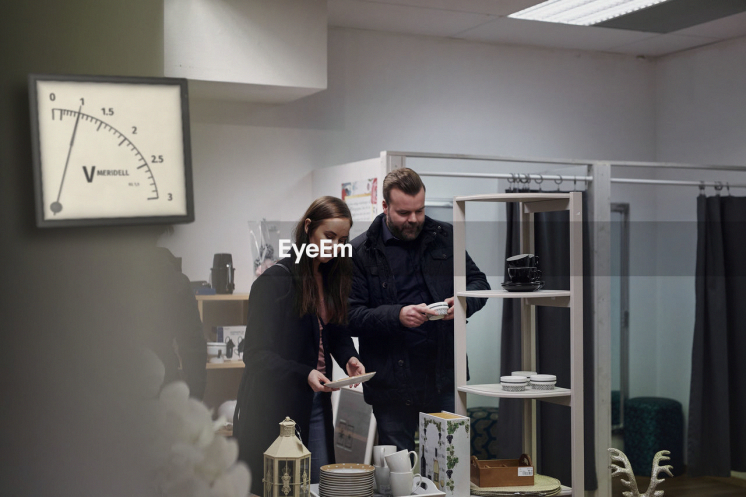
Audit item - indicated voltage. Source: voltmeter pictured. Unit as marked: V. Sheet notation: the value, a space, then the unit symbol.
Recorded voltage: 1 V
